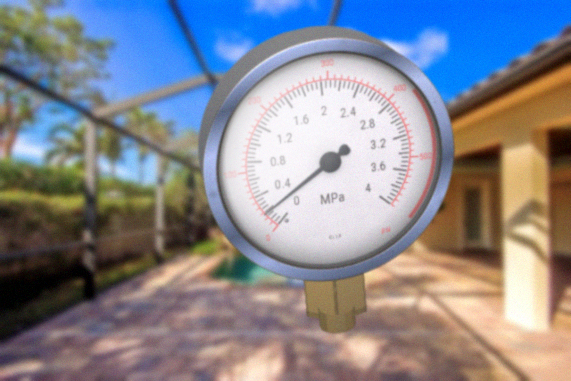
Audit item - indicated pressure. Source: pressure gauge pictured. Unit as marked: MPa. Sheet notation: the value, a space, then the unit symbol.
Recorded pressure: 0.2 MPa
